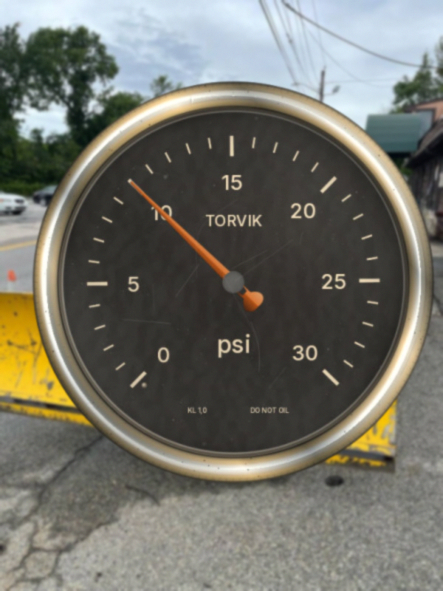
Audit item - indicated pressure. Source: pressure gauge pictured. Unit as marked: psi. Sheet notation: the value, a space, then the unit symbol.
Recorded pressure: 10 psi
